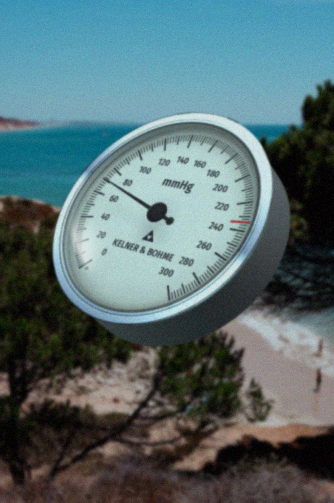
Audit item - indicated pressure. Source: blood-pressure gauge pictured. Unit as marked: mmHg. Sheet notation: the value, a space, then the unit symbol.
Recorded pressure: 70 mmHg
